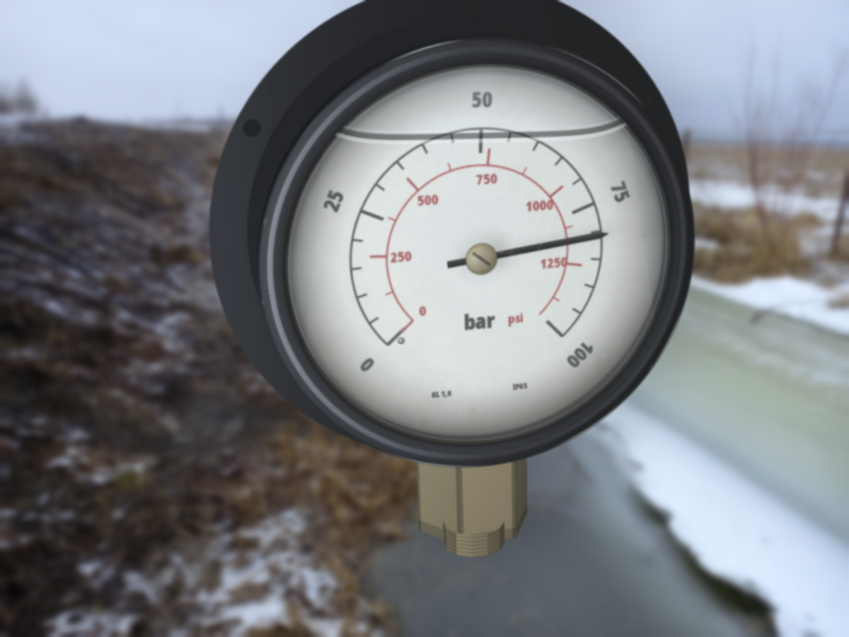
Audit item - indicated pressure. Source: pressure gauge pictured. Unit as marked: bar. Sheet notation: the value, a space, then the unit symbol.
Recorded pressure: 80 bar
